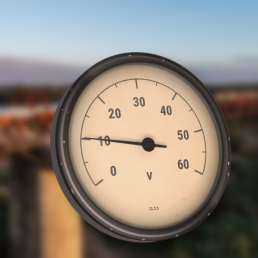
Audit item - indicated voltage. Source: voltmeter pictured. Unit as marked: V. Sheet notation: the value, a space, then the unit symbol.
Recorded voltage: 10 V
